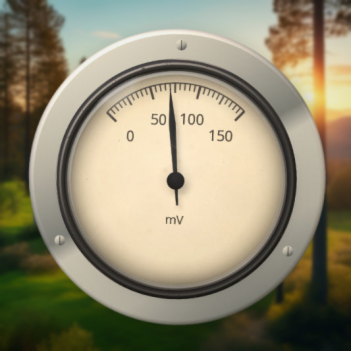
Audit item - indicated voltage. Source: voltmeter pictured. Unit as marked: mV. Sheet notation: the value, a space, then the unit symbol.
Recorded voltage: 70 mV
